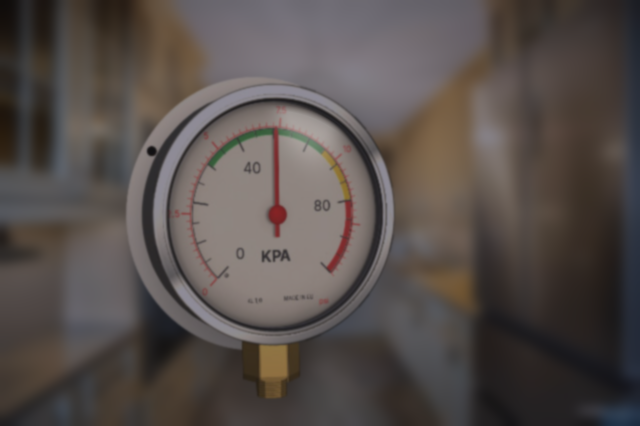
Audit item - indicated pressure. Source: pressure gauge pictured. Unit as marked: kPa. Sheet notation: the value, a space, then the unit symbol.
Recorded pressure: 50 kPa
